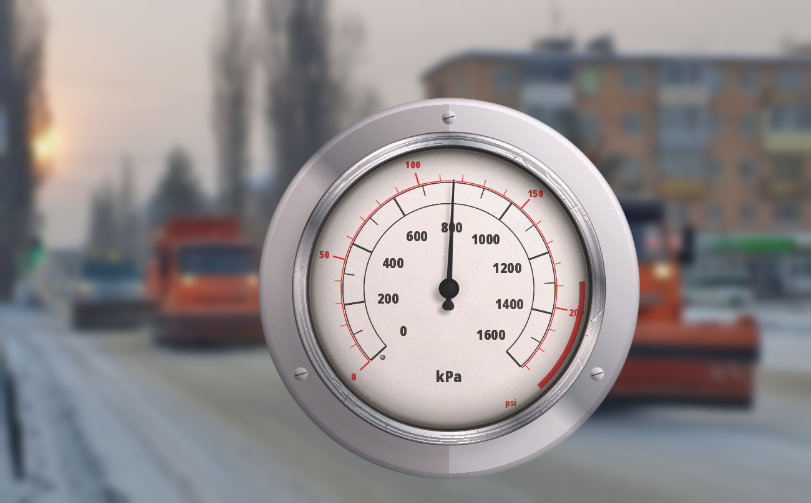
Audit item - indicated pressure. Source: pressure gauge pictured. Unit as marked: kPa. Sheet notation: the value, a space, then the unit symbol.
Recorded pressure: 800 kPa
